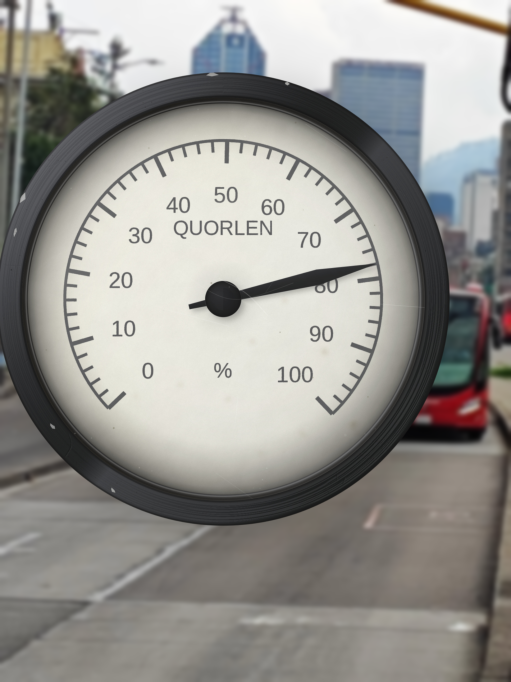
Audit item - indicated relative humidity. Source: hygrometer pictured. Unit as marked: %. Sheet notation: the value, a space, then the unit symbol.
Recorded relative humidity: 78 %
